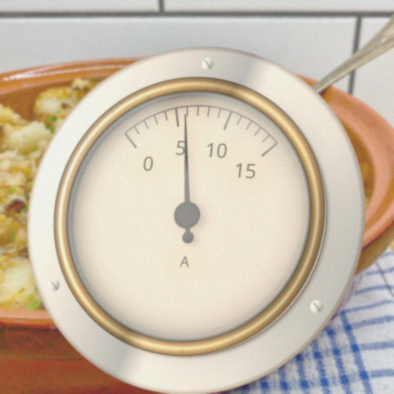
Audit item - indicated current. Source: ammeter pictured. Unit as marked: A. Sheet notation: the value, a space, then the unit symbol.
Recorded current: 6 A
